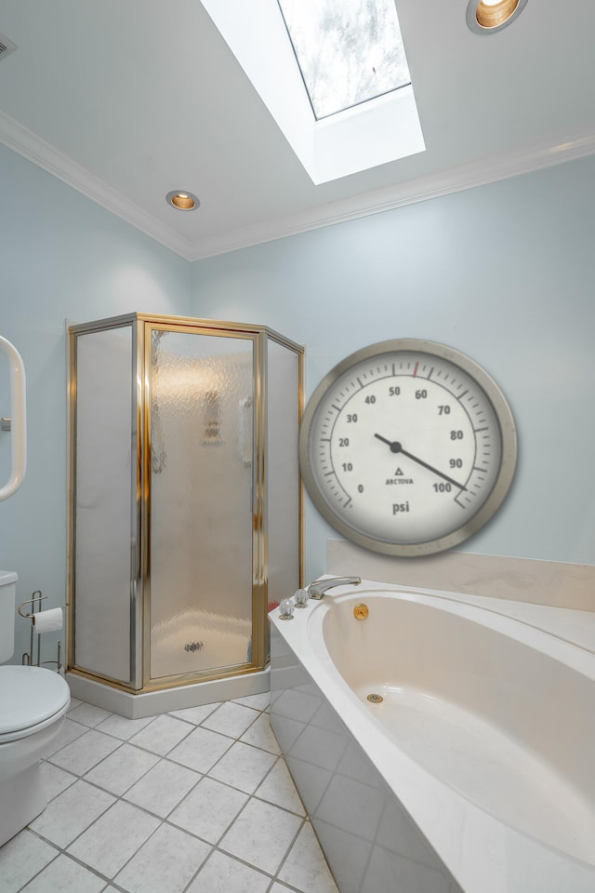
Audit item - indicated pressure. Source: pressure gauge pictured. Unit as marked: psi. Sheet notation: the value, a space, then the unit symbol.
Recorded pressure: 96 psi
